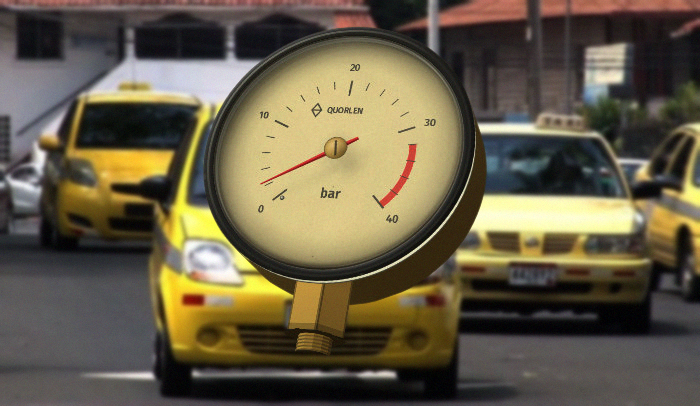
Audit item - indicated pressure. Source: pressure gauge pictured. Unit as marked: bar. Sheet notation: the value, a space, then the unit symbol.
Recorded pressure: 2 bar
